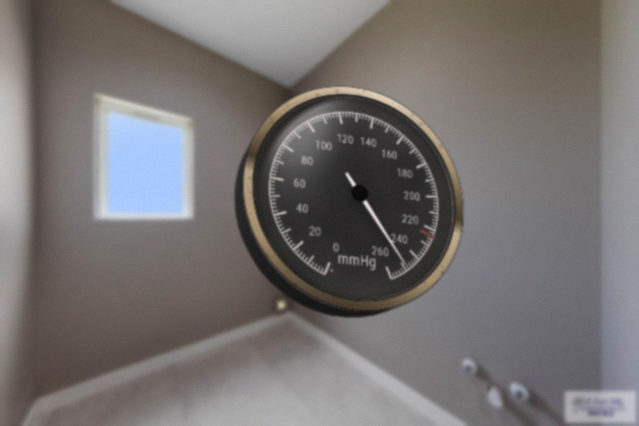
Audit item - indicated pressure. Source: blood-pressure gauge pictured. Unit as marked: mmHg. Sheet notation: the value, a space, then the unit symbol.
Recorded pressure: 250 mmHg
